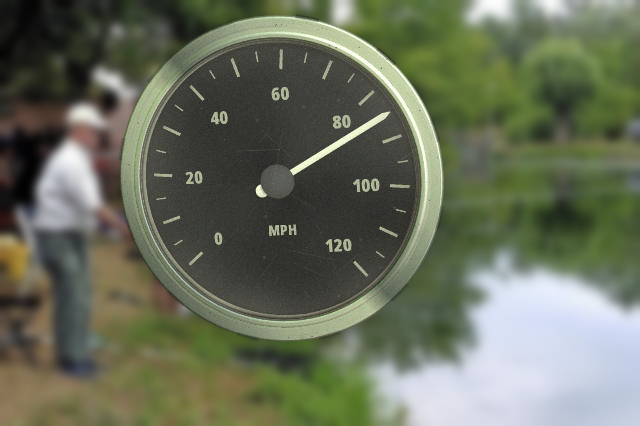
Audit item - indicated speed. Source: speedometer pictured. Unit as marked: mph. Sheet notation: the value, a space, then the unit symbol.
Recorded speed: 85 mph
